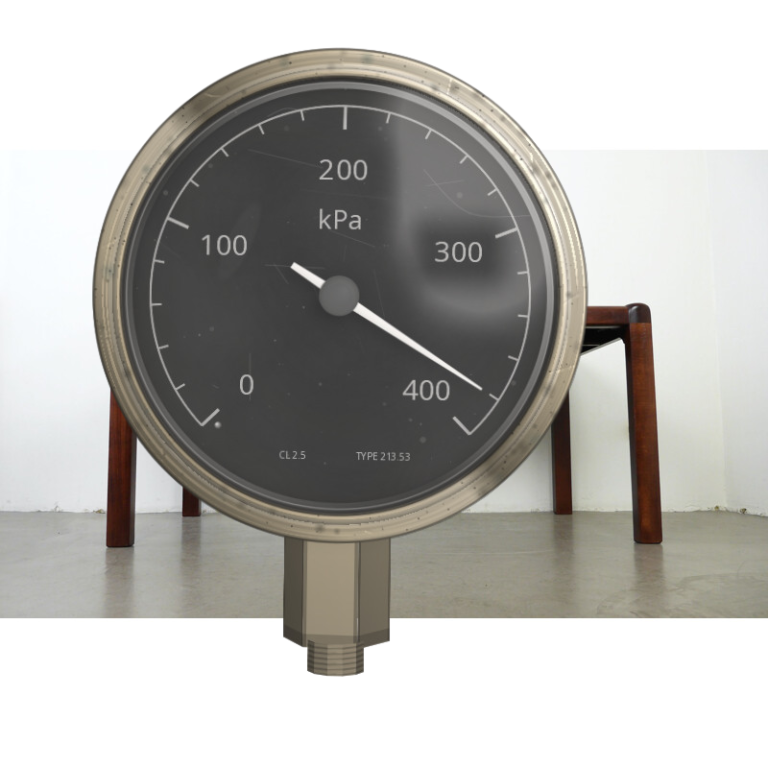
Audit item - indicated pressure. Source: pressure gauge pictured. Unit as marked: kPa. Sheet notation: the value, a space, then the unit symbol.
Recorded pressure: 380 kPa
